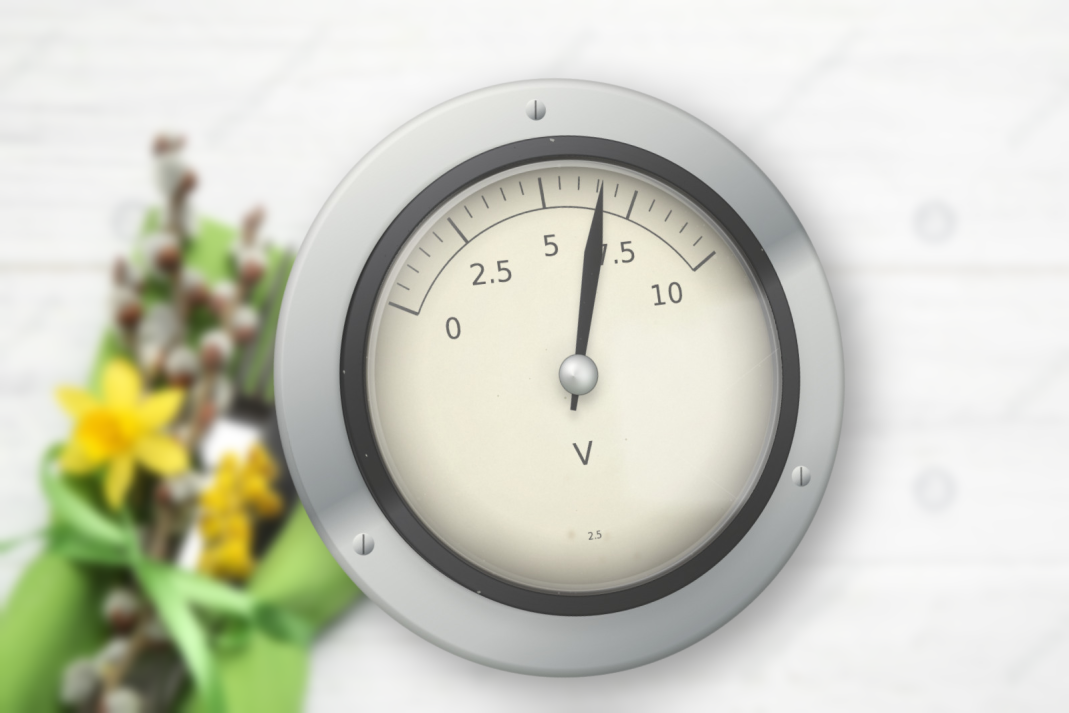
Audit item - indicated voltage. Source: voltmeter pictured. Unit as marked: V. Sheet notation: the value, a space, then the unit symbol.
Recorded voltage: 6.5 V
